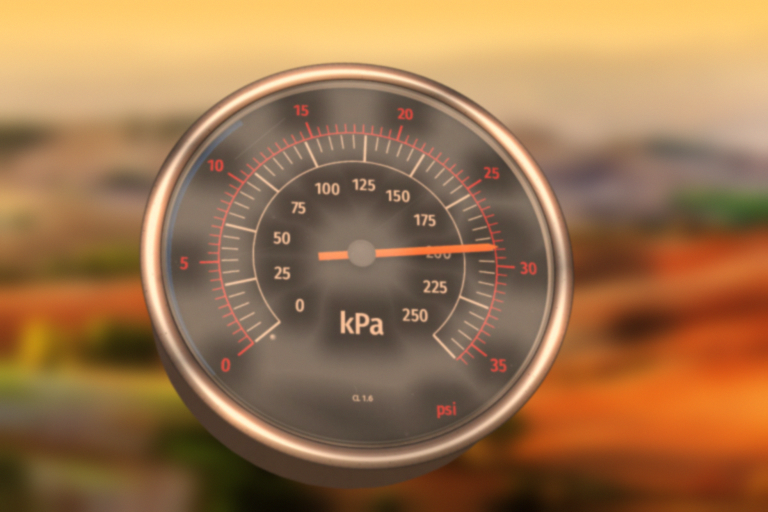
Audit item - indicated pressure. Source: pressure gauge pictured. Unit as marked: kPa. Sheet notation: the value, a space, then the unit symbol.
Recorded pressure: 200 kPa
